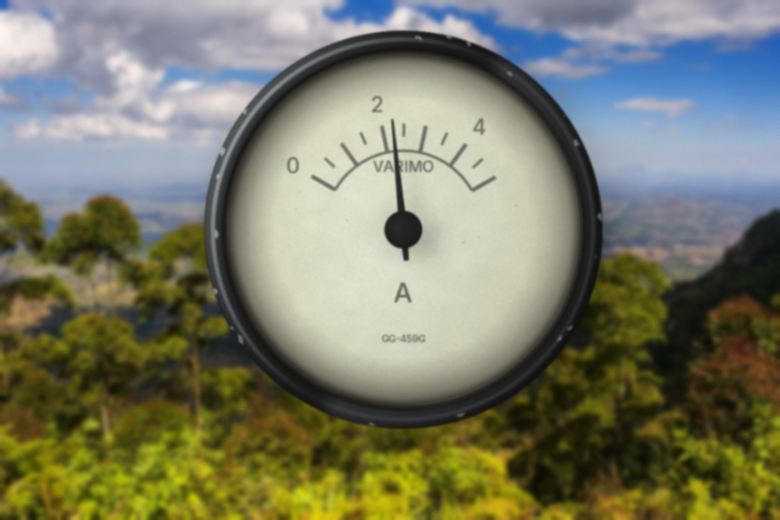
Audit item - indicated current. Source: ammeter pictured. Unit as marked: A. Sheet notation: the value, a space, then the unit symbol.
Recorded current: 2.25 A
